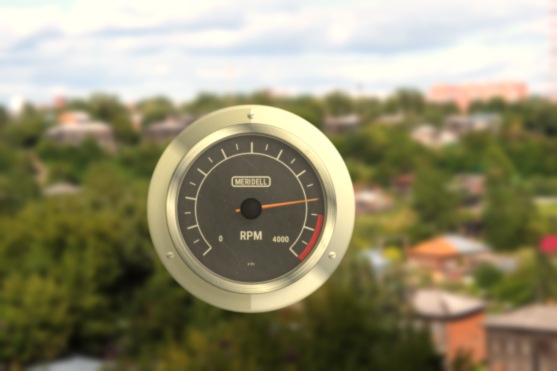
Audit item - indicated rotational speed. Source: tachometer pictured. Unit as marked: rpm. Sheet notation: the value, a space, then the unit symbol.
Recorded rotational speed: 3200 rpm
